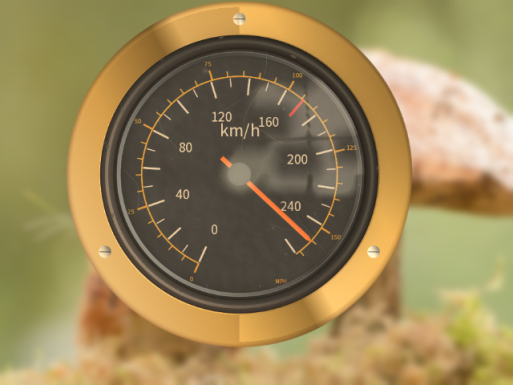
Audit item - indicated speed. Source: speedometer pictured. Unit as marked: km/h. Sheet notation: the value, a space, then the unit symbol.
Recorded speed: 250 km/h
